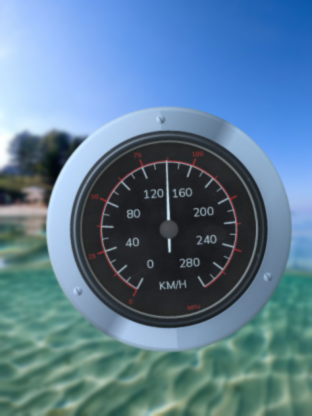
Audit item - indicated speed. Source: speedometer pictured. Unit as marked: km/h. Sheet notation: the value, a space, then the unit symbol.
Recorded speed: 140 km/h
